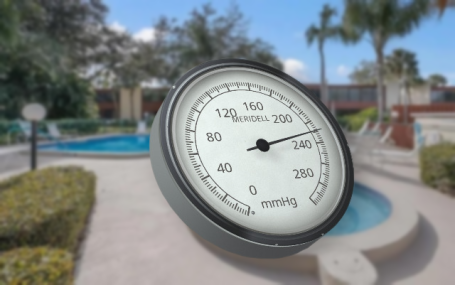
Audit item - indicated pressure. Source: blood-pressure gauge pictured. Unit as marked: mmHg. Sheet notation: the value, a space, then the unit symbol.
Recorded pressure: 230 mmHg
